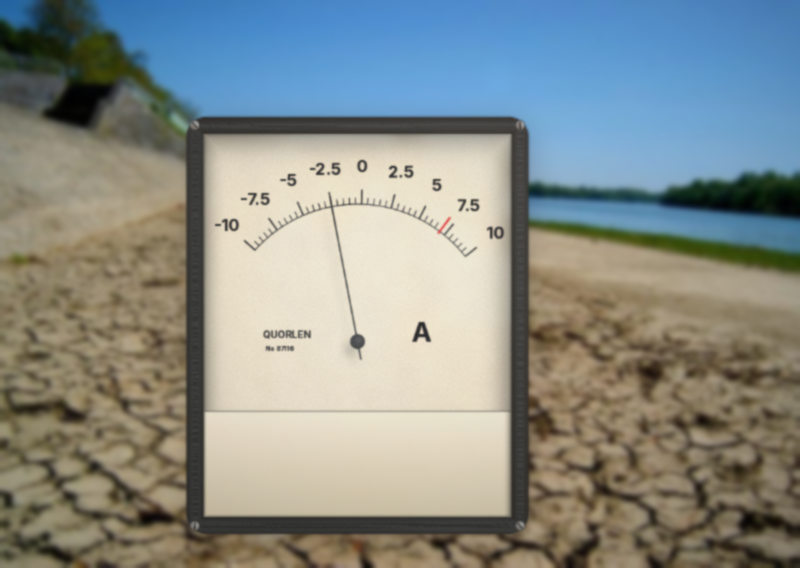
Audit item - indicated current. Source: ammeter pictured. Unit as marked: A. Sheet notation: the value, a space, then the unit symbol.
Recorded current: -2.5 A
